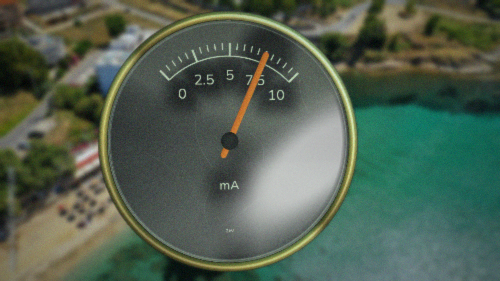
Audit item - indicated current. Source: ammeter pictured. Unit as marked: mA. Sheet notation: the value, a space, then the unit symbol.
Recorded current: 7.5 mA
